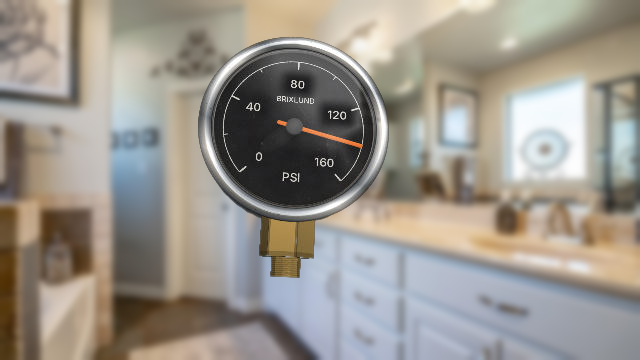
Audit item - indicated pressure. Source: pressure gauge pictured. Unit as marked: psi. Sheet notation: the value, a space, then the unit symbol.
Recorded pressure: 140 psi
